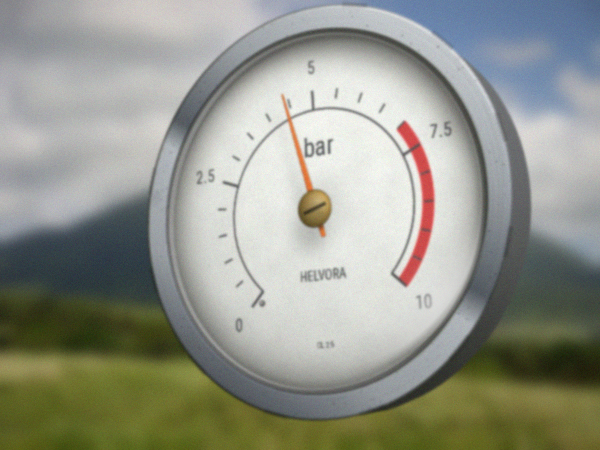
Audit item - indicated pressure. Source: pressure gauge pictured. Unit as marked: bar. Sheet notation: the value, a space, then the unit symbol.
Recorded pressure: 4.5 bar
